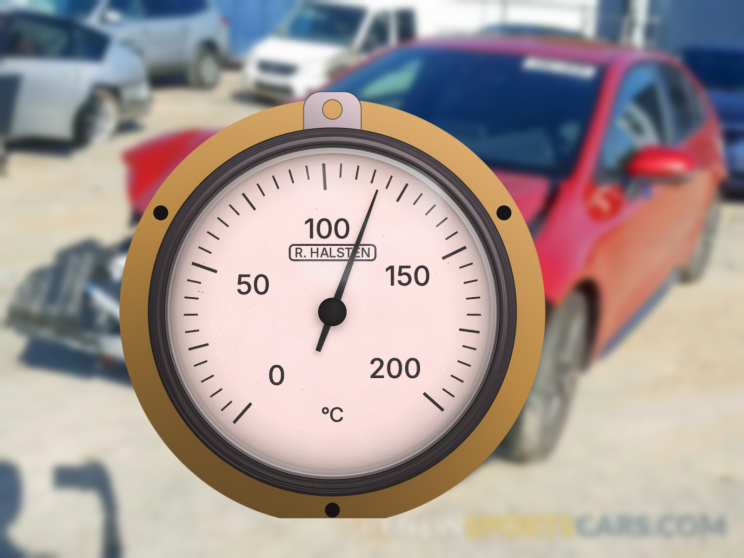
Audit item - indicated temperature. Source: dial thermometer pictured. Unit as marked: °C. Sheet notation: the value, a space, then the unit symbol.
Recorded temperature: 117.5 °C
